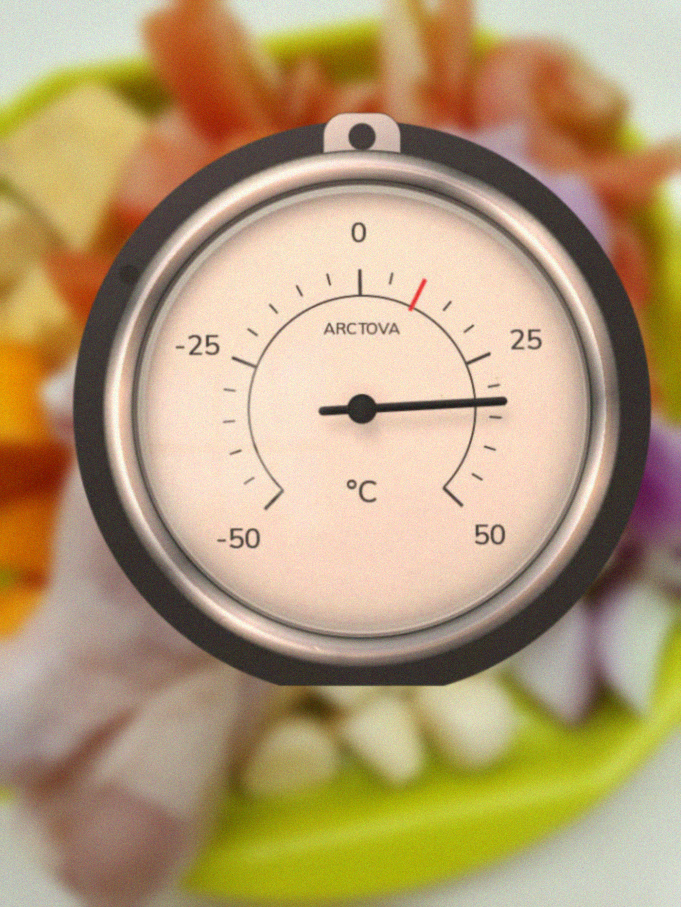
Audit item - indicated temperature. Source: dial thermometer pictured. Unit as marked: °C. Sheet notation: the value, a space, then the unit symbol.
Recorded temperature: 32.5 °C
